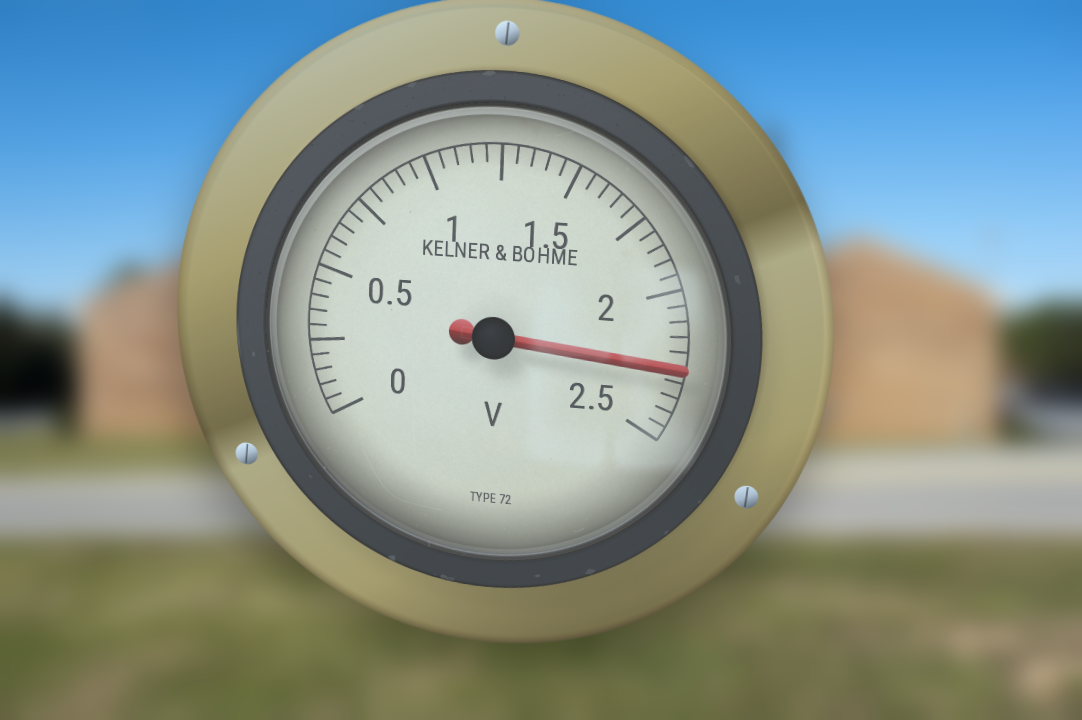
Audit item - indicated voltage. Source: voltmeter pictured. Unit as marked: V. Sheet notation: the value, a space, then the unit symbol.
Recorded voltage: 2.25 V
